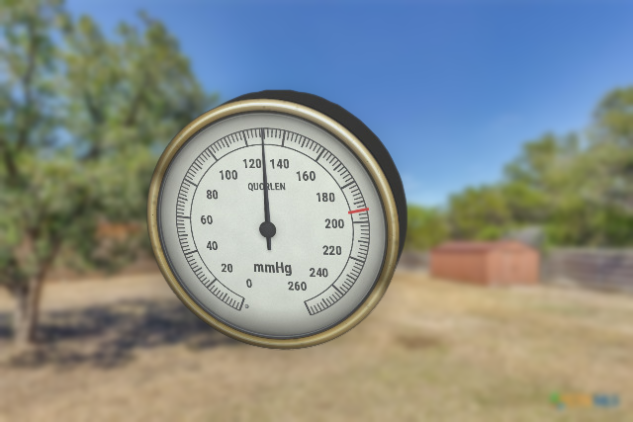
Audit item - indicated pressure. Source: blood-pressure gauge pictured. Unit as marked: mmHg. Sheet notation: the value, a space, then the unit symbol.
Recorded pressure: 130 mmHg
